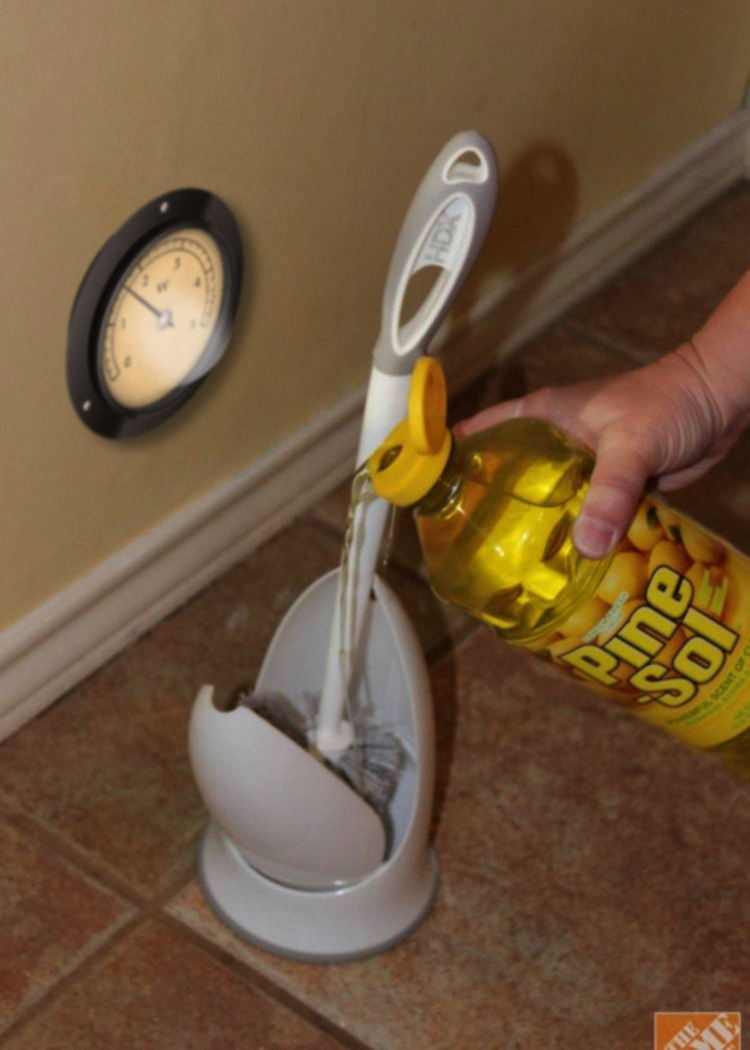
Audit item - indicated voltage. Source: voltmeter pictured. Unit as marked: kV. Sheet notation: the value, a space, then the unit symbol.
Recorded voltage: 1.6 kV
